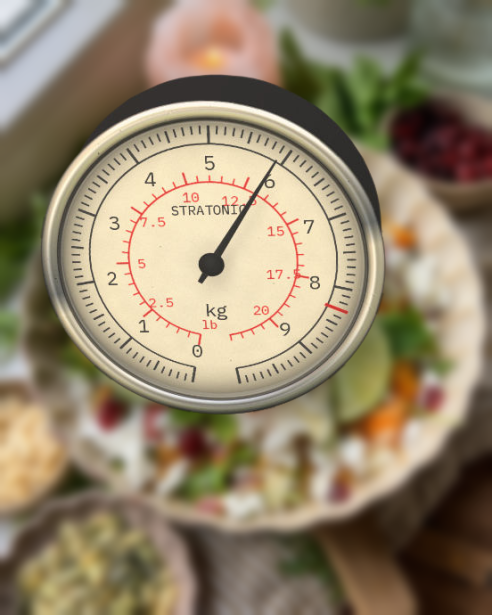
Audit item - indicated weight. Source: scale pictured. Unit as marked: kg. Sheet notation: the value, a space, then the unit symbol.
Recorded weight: 5.9 kg
